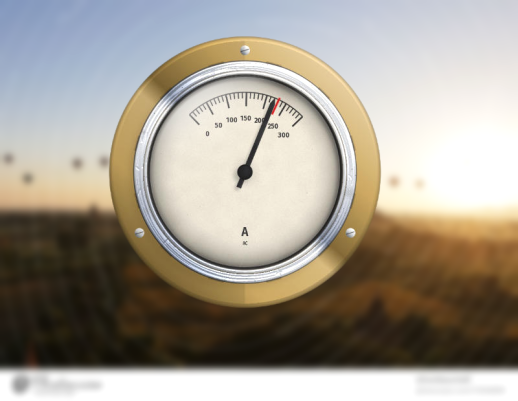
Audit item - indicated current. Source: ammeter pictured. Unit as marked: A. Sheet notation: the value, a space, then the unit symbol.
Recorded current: 220 A
